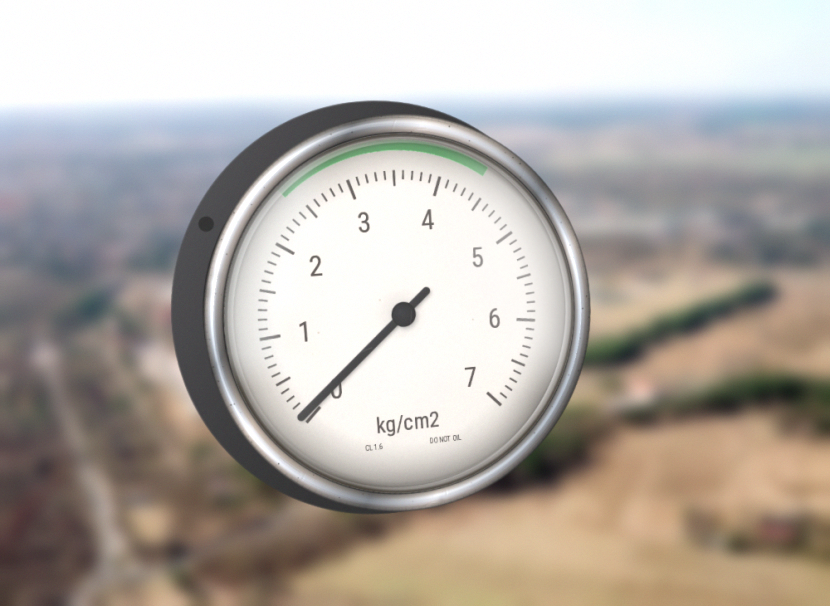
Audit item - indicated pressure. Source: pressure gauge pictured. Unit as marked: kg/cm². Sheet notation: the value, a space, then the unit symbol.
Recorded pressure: 0.1 kg/cm²
